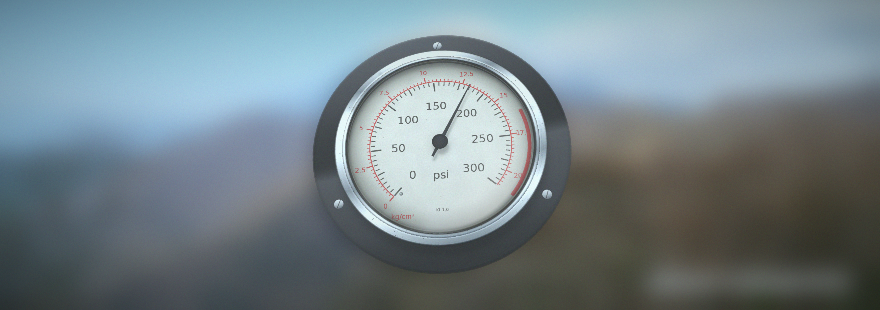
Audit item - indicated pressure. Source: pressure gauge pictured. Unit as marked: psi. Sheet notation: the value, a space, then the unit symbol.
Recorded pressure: 185 psi
